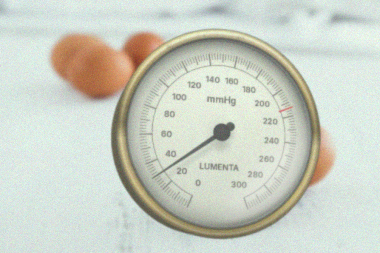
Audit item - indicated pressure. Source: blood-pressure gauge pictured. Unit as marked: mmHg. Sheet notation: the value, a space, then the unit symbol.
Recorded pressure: 30 mmHg
